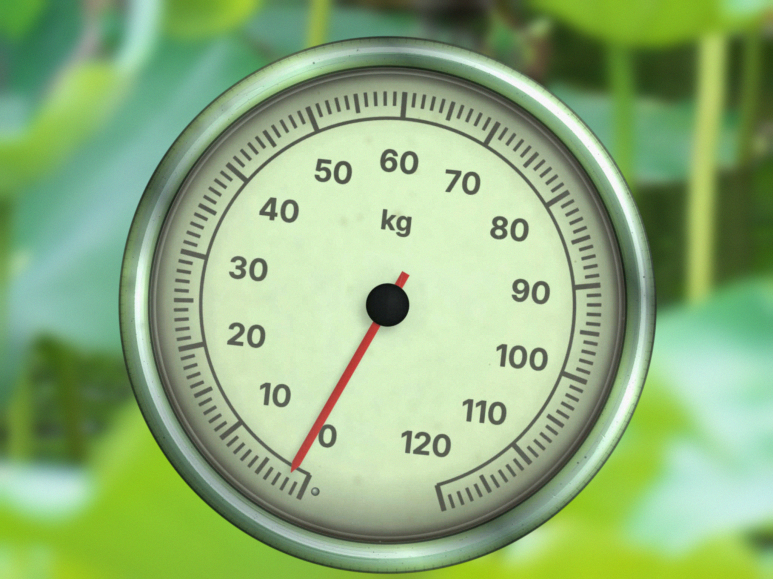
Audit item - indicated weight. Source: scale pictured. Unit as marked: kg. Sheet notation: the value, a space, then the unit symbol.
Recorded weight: 2 kg
